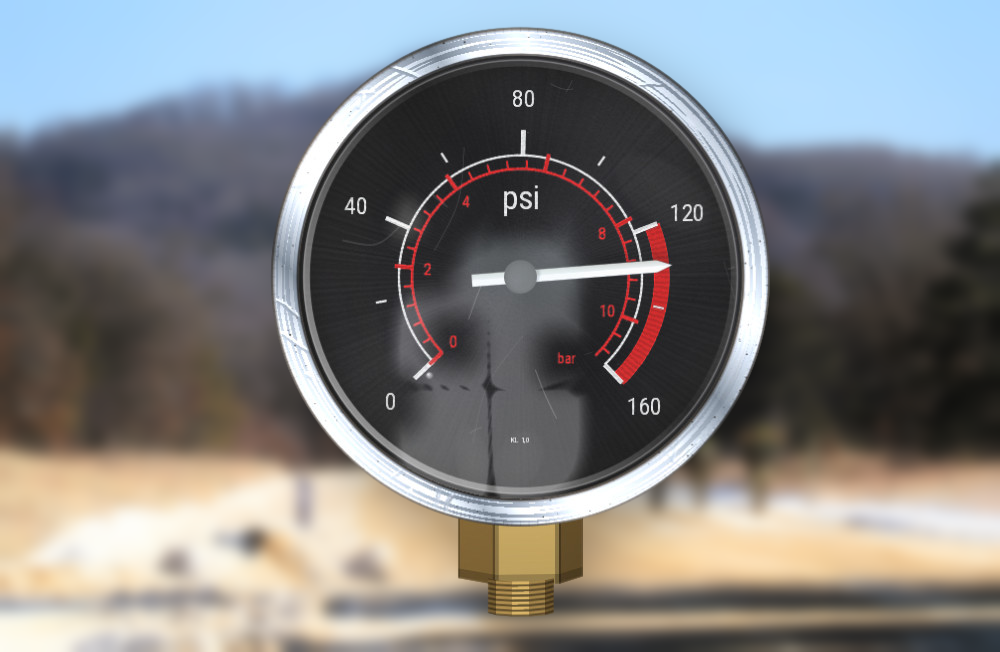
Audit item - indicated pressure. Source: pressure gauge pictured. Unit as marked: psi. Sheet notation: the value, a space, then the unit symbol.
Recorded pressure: 130 psi
